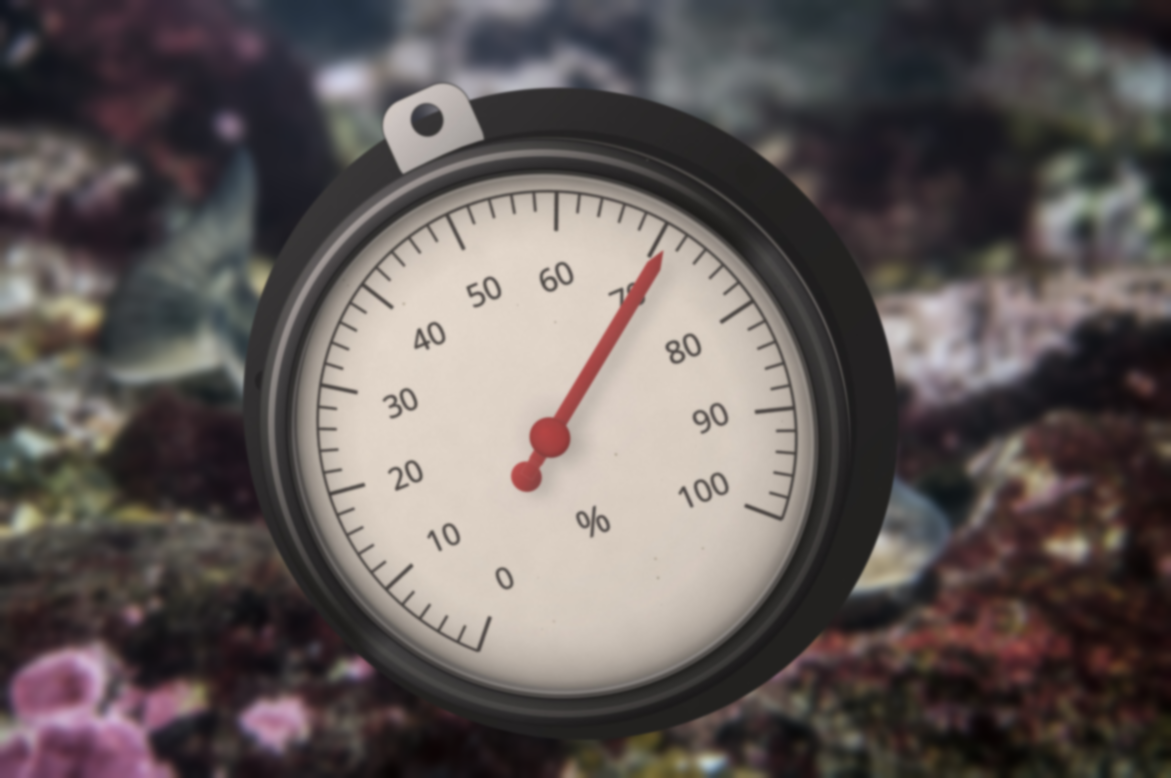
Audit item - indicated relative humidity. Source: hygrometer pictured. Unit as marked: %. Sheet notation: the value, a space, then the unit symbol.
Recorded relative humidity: 71 %
